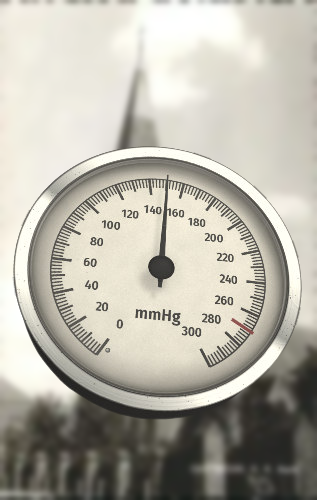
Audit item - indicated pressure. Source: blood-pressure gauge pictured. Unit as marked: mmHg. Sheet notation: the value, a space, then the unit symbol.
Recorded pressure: 150 mmHg
